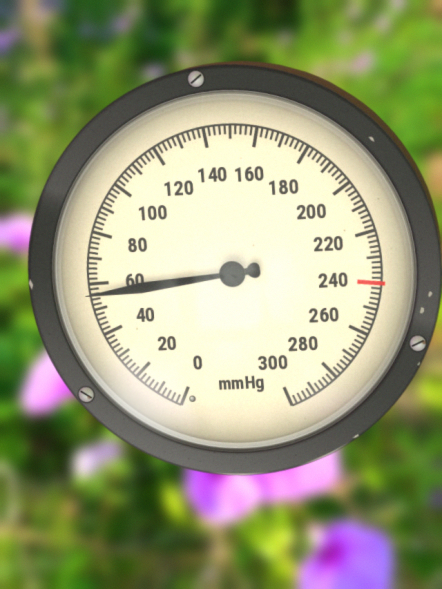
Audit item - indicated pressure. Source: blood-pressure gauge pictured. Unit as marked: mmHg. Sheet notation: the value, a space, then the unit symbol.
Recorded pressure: 56 mmHg
